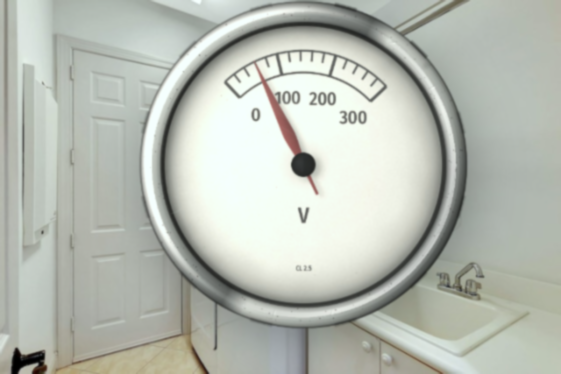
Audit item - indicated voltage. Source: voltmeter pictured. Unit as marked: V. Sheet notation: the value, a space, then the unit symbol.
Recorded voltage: 60 V
